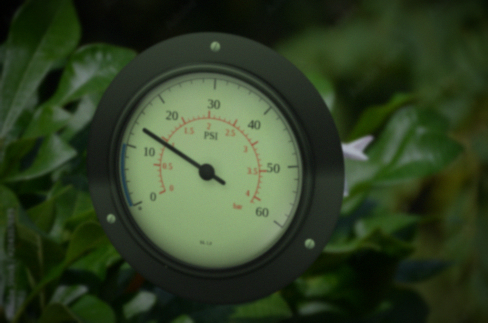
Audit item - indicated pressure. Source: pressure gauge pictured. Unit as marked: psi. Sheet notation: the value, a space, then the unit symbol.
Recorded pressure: 14 psi
